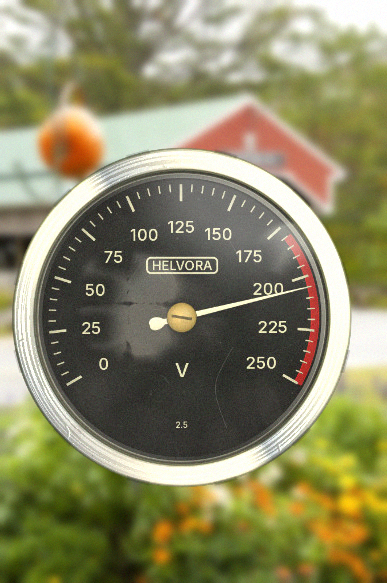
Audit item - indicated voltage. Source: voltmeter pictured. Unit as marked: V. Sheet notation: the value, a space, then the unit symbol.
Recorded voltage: 205 V
